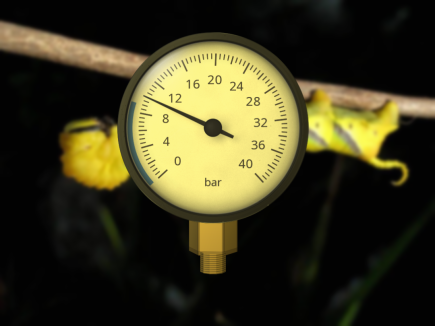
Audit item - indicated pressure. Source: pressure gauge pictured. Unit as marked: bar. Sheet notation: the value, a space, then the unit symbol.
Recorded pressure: 10 bar
